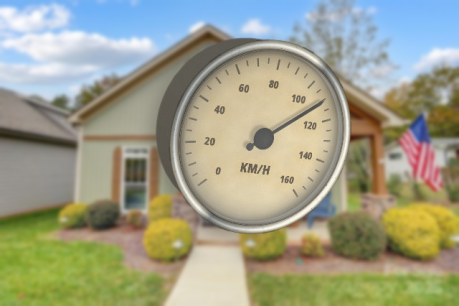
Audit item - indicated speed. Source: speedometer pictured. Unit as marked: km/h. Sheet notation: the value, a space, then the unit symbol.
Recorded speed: 110 km/h
